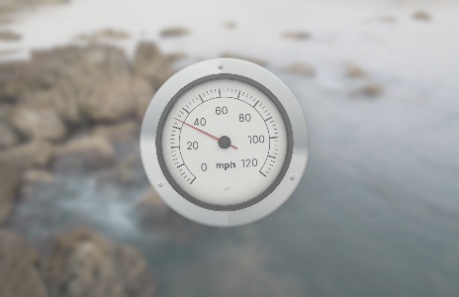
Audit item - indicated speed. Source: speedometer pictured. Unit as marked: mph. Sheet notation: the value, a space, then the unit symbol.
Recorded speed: 34 mph
